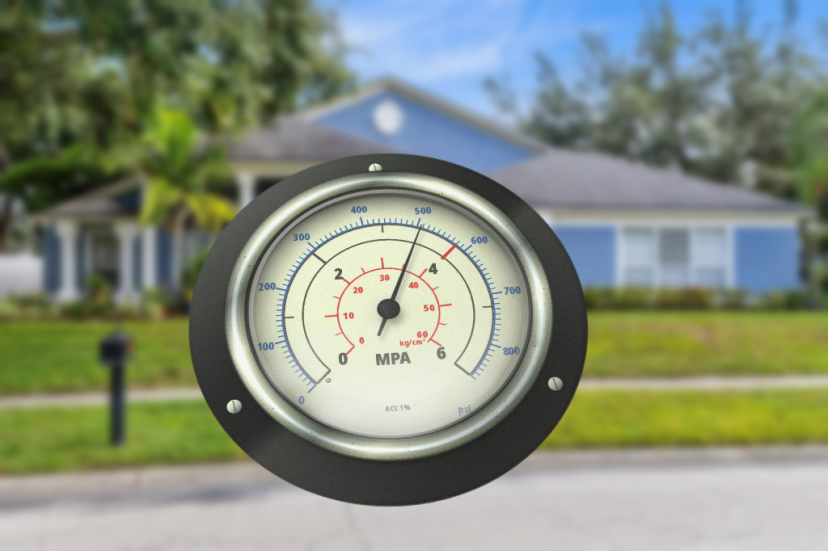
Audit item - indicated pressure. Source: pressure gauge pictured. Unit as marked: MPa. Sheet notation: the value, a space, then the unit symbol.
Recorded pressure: 3.5 MPa
